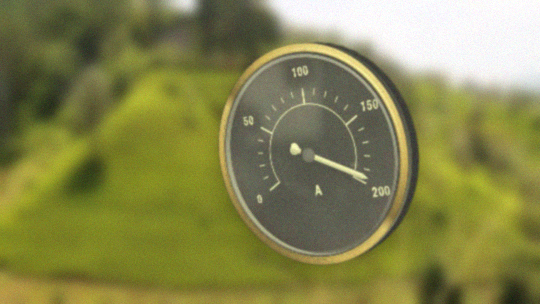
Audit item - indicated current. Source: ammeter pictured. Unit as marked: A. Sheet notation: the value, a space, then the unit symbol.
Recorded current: 195 A
